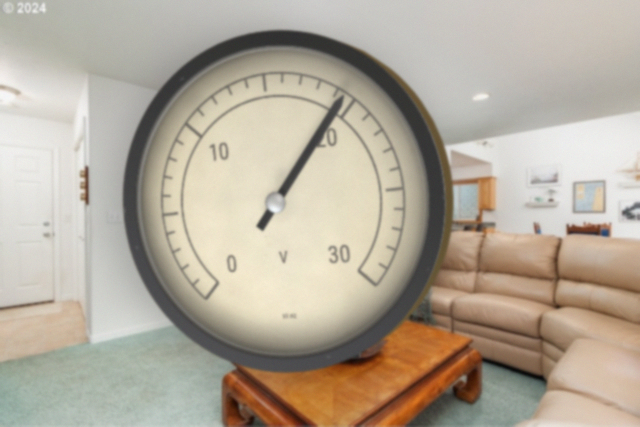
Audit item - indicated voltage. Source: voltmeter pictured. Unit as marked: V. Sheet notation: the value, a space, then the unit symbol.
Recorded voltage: 19.5 V
